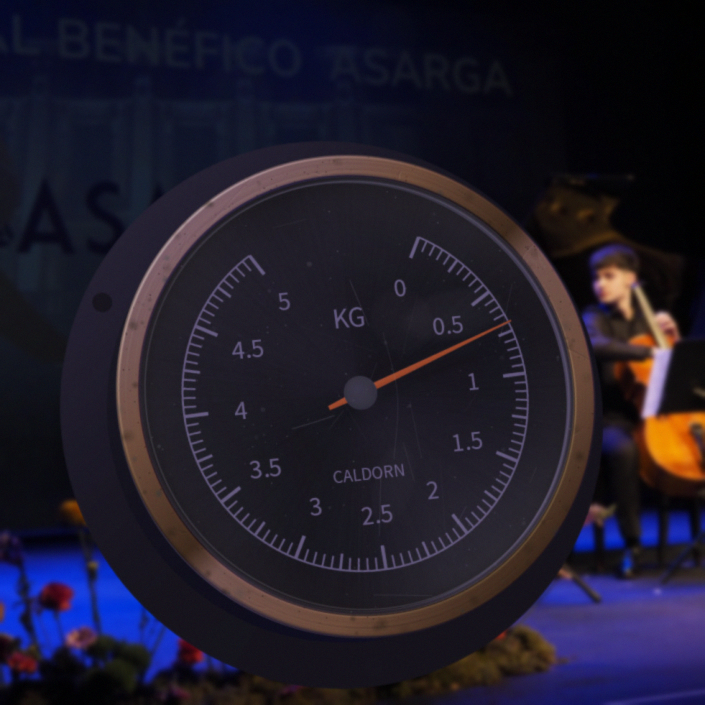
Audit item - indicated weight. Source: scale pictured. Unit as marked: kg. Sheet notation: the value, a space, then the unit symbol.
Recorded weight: 0.7 kg
